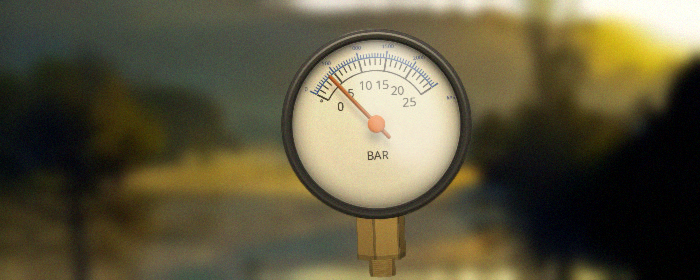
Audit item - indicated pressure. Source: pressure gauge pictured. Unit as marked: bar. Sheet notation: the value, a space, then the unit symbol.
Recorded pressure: 4 bar
